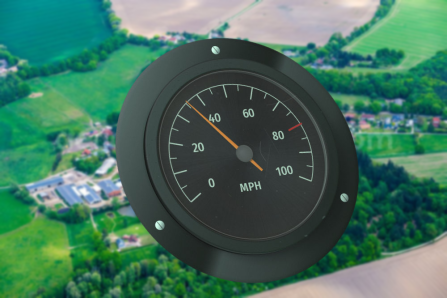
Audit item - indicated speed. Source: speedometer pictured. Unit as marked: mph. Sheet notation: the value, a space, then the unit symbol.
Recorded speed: 35 mph
